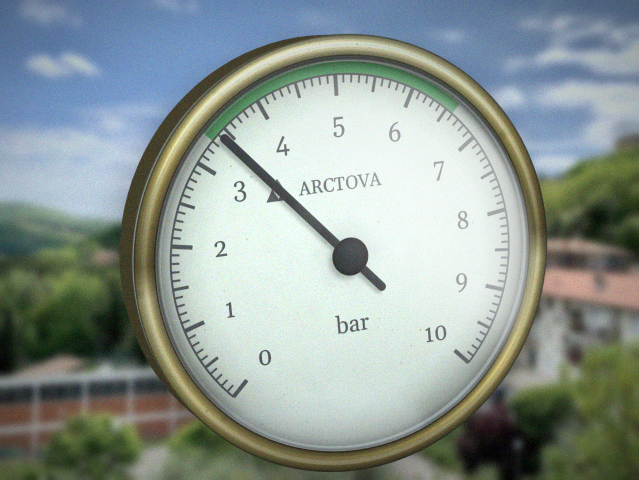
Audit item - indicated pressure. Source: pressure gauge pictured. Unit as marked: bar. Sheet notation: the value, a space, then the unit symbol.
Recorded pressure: 3.4 bar
